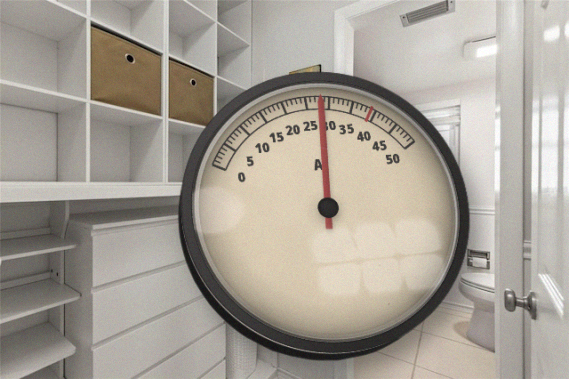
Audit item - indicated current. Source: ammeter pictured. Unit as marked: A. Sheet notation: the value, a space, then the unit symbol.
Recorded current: 28 A
